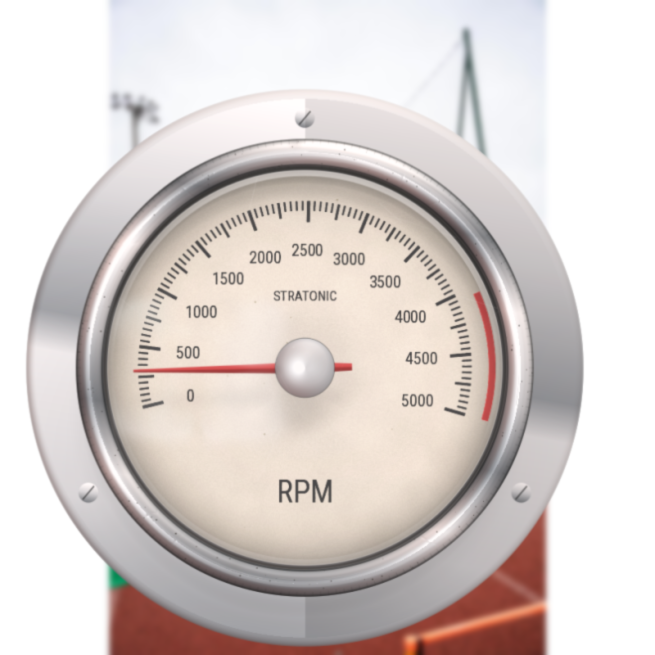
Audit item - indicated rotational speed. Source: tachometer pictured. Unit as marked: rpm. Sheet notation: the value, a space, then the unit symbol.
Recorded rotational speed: 300 rpm
